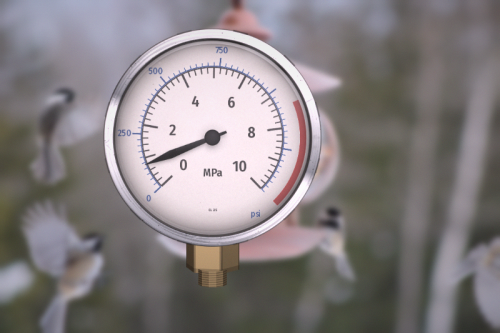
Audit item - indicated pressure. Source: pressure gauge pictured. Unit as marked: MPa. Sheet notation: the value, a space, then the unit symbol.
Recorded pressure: 0.8 MPa
